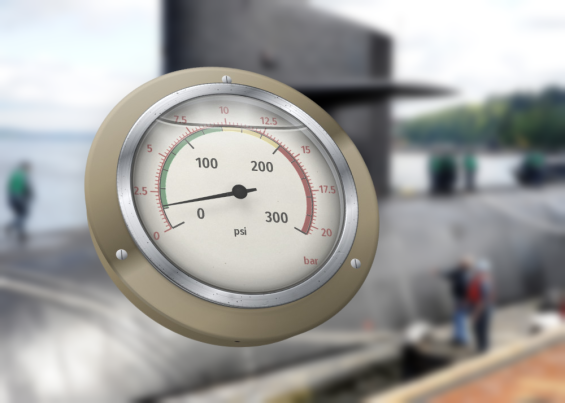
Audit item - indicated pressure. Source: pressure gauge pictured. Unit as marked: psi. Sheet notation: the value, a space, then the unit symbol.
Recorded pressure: 20 psi
